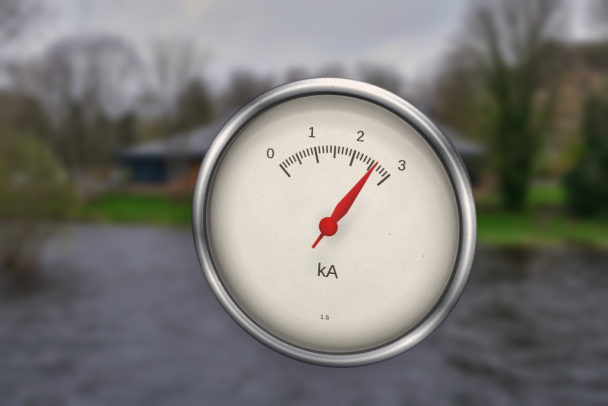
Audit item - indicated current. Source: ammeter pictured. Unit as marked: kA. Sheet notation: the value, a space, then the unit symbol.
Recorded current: 2.6 kA
